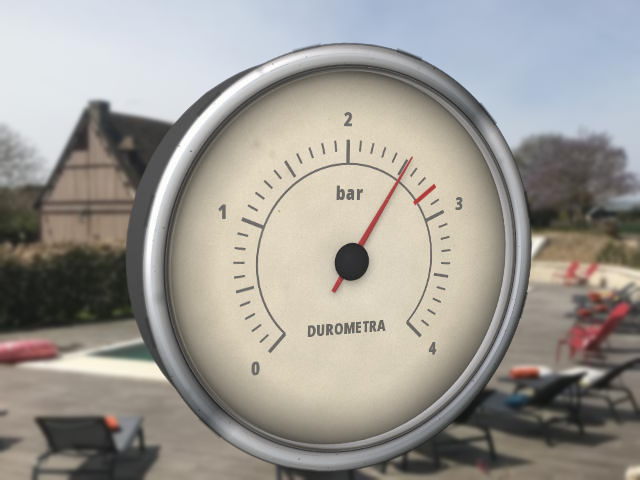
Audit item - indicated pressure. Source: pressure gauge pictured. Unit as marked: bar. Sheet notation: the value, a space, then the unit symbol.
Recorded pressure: 2.5 bar
